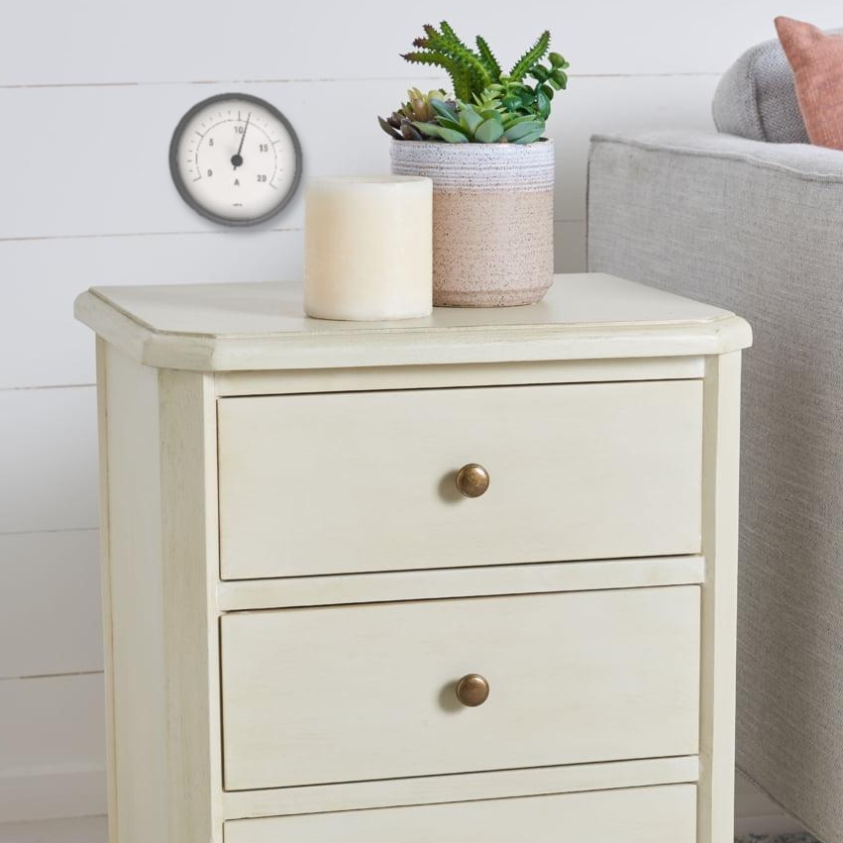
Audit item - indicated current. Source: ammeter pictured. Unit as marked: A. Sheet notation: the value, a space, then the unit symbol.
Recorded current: 11 A
